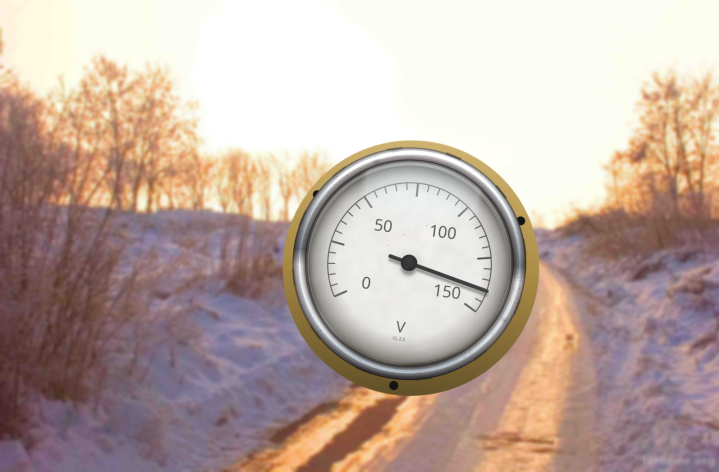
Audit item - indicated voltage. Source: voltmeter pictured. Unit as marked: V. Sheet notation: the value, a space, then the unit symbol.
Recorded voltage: 140 V
